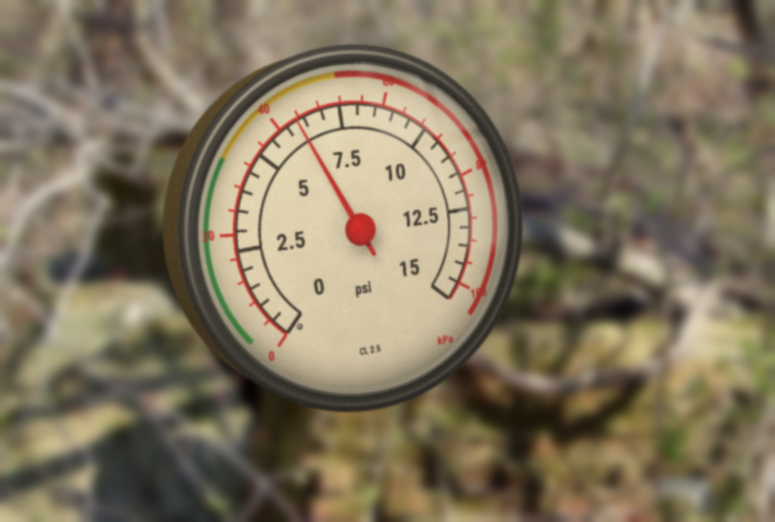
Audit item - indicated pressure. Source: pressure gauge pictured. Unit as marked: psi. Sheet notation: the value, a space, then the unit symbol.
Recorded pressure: 6.25 psi
